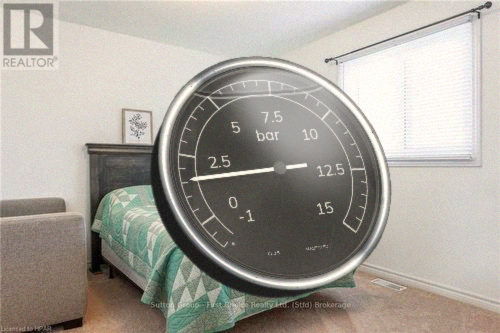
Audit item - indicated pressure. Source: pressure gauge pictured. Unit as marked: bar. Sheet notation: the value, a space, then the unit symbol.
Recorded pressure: 1.5 bar
